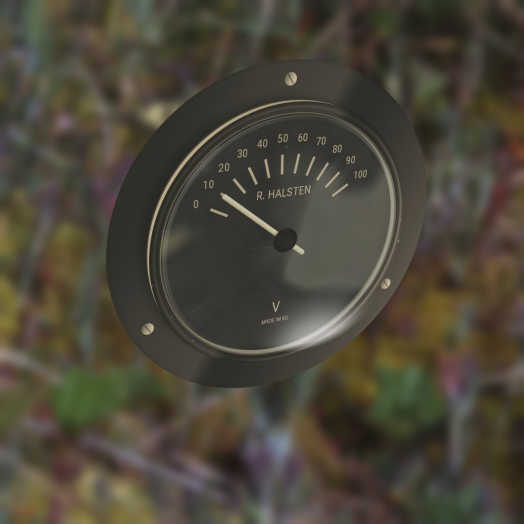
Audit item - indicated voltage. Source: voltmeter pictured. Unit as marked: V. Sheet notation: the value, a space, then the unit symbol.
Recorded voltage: 10 V
